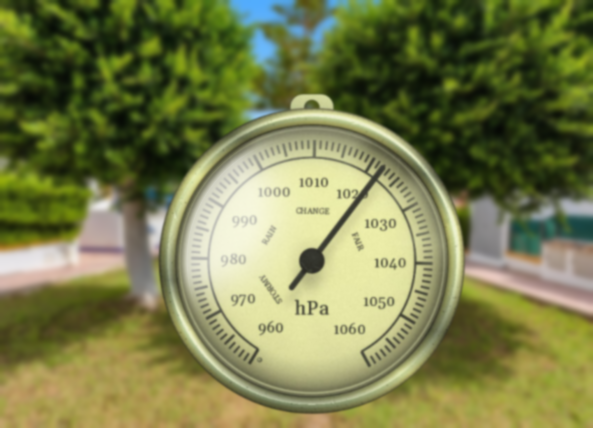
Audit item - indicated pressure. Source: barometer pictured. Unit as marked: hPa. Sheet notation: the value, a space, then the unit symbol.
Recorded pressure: 1022 hPa
